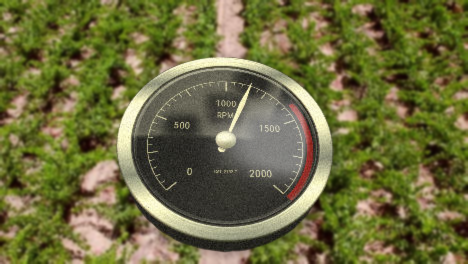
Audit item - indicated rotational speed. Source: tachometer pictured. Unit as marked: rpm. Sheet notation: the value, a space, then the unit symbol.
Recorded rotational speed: 1150 rpm
